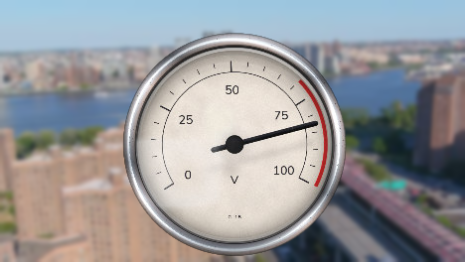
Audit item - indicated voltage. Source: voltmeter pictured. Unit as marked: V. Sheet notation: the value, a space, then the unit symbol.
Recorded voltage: 82.5 V
